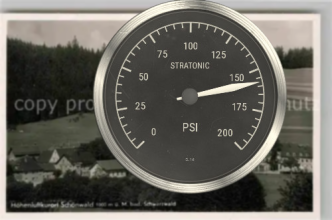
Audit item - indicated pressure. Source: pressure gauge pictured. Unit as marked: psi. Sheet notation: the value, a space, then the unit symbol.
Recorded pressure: 157.5 psi
